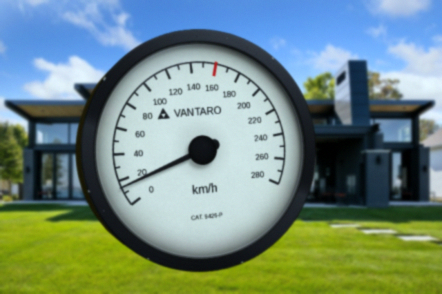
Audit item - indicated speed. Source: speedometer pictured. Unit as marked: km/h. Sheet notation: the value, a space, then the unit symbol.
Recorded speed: 15 km/h
